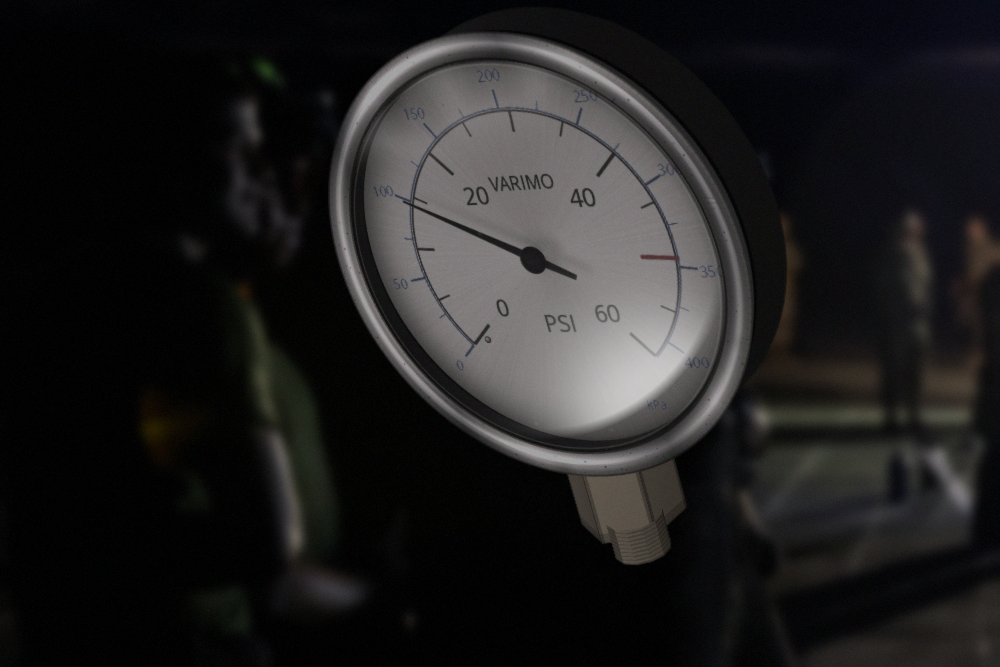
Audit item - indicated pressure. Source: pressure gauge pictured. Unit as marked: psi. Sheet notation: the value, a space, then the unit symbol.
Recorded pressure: 15 psi
